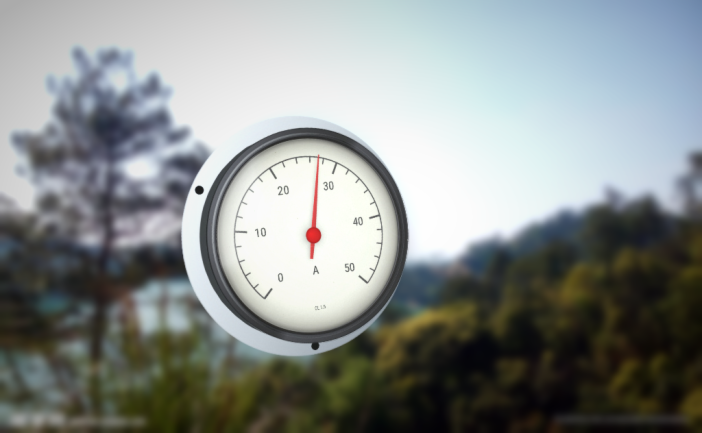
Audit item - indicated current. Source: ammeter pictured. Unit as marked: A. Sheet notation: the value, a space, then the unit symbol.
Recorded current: 27 A
